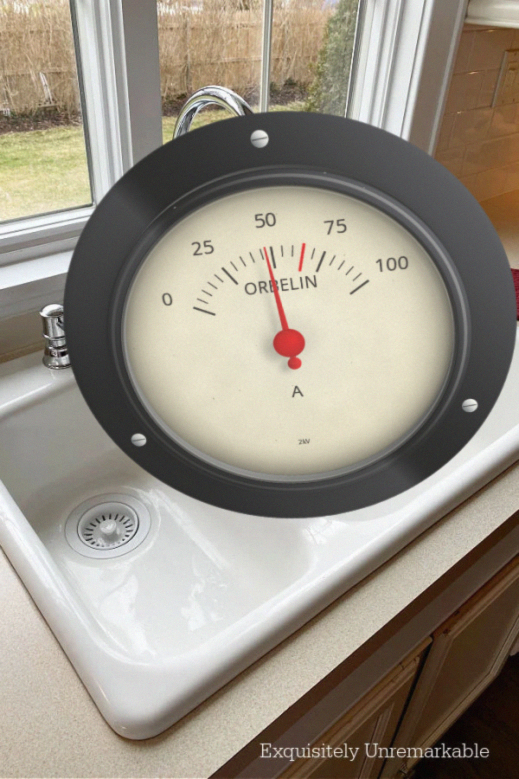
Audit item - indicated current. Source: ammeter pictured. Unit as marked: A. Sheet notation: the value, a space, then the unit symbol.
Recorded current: 47.5 A
